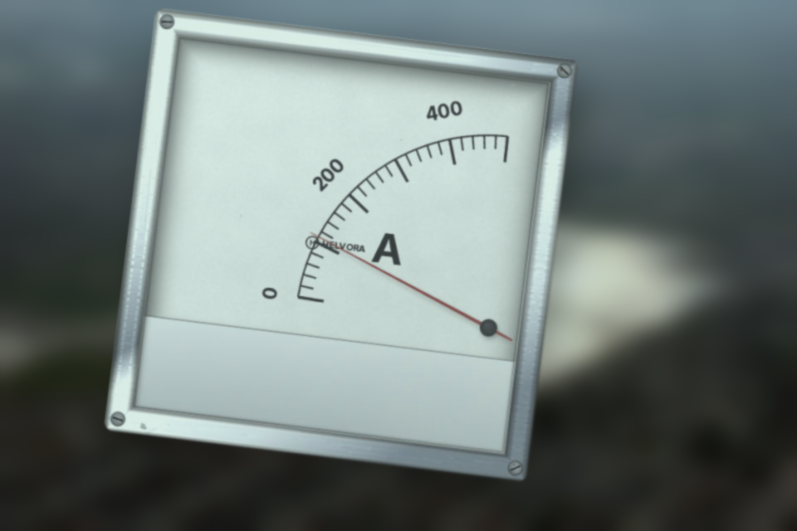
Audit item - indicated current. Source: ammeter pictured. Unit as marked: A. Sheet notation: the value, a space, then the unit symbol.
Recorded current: 110 A
